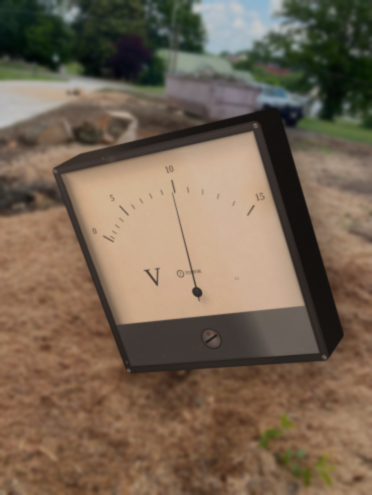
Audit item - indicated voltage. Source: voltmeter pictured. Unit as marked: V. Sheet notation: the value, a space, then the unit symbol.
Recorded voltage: 10 V
